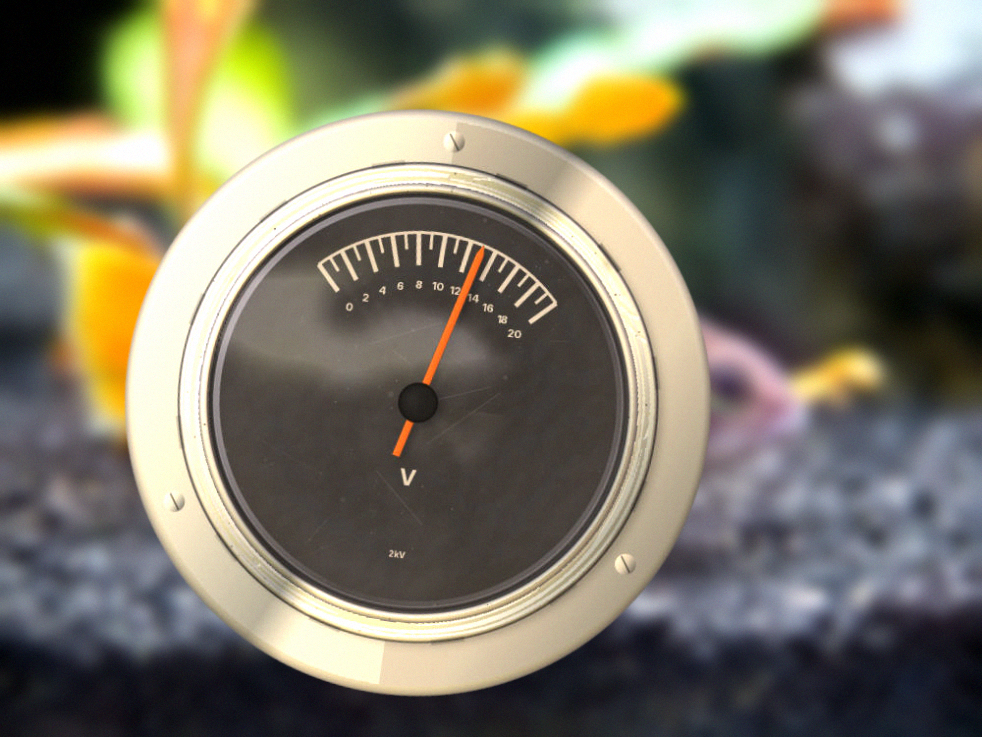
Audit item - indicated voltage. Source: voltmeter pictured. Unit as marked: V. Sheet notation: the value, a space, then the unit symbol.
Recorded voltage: 13 V
